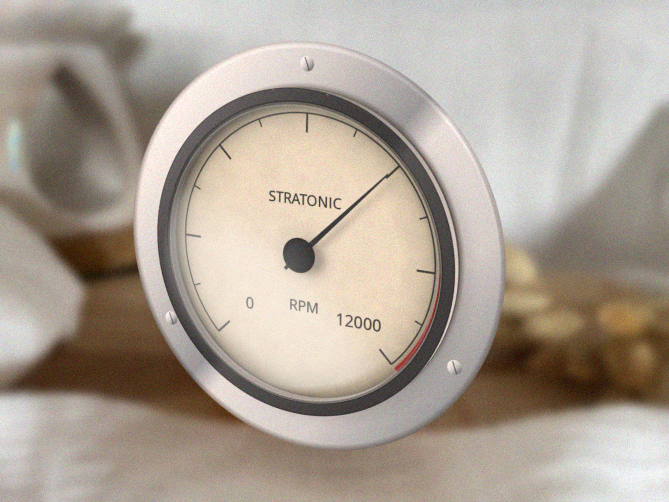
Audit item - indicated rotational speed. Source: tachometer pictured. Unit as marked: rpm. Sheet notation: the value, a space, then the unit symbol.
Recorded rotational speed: 8000 rpm
